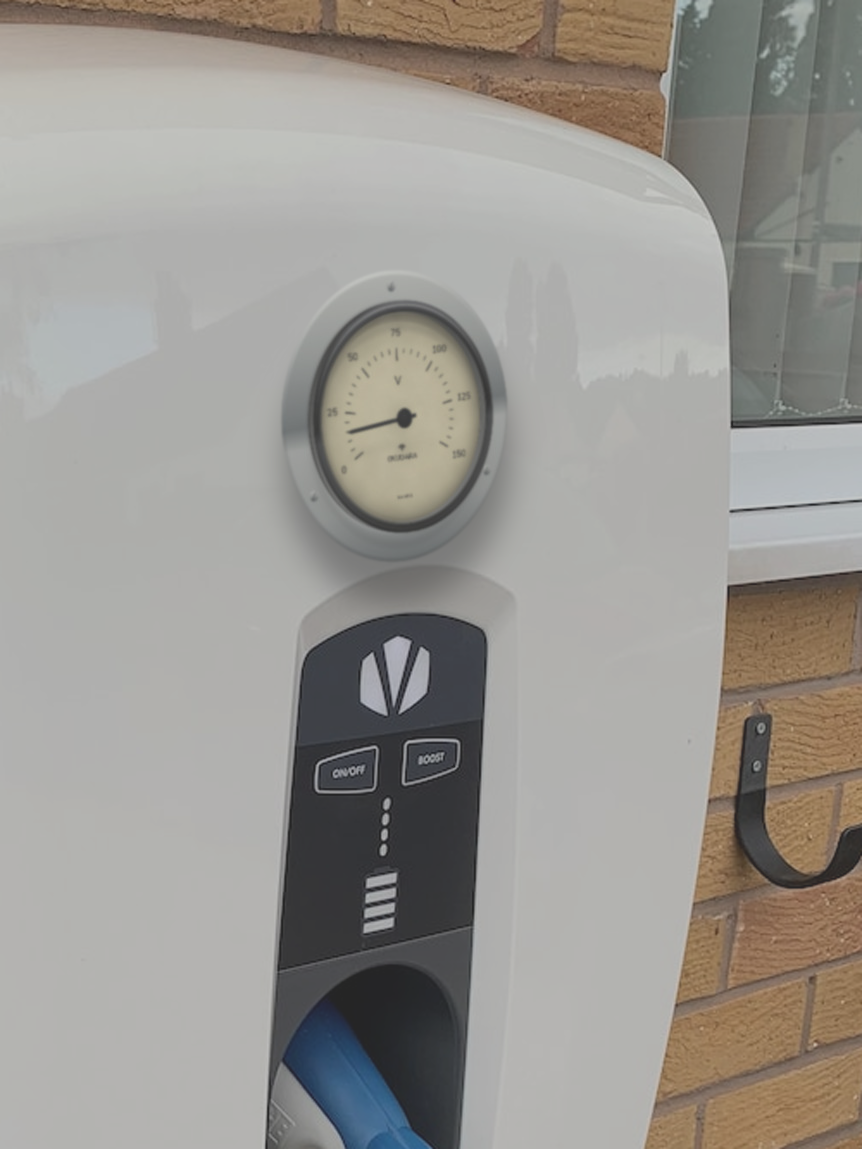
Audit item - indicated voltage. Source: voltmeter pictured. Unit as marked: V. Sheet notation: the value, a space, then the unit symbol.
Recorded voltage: 15 V
